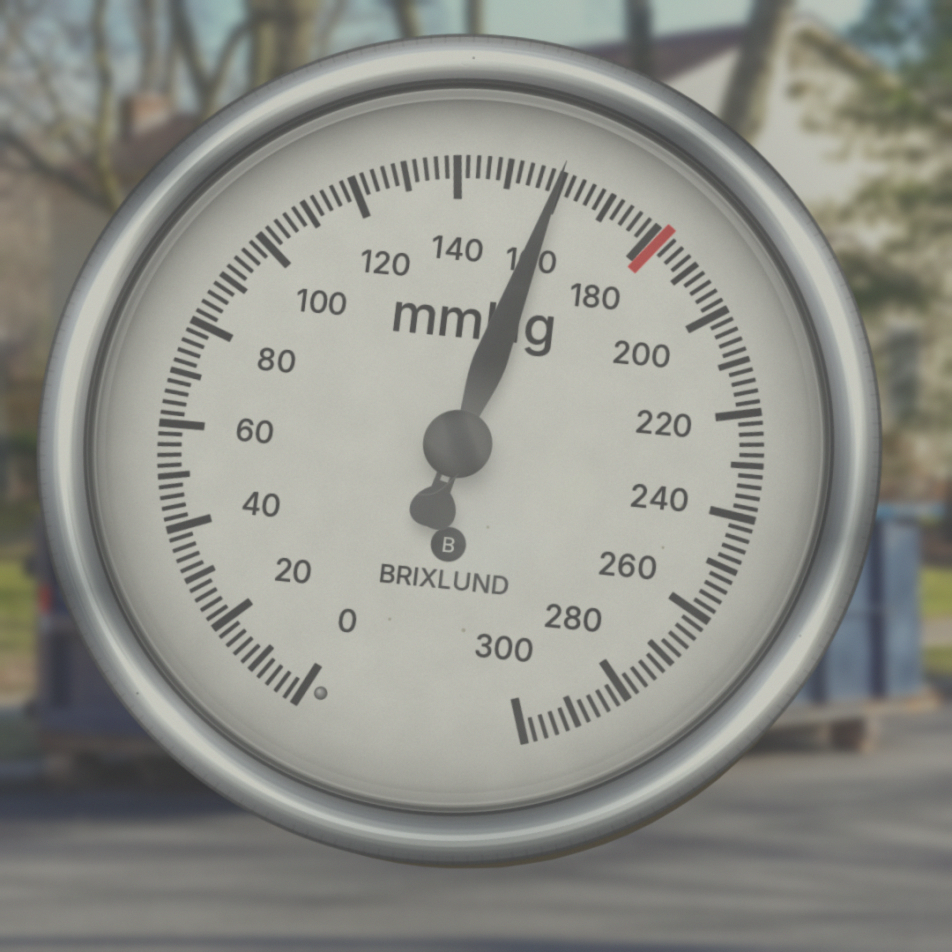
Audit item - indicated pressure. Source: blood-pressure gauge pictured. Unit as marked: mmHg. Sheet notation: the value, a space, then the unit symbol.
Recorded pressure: 160 mmHg
